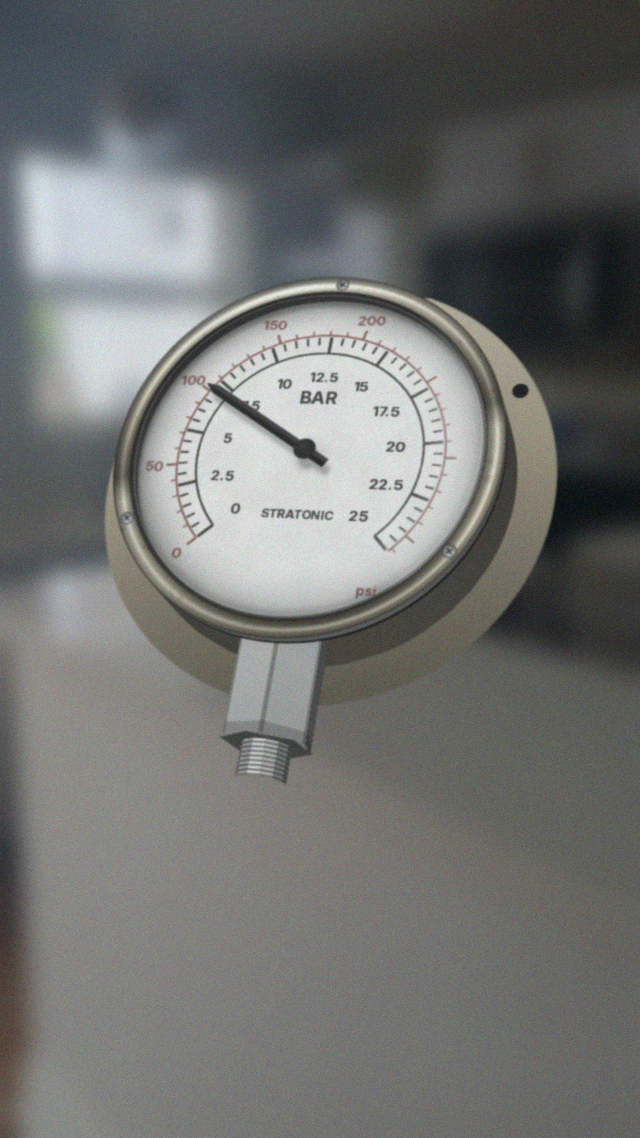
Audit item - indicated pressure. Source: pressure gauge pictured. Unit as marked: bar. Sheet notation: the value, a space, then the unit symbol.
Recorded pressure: 7 bar
